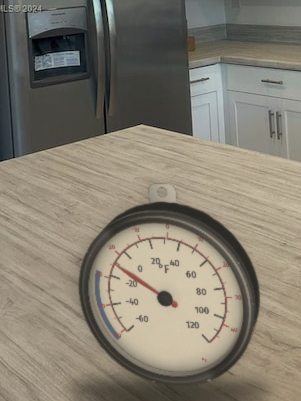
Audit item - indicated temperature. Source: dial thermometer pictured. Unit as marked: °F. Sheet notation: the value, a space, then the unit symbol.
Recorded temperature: -10 °F
